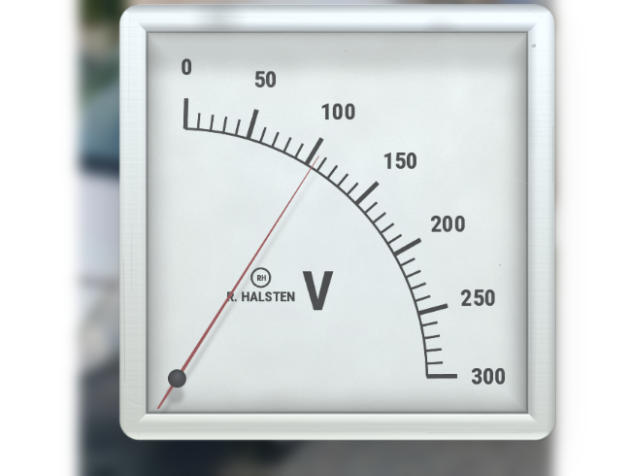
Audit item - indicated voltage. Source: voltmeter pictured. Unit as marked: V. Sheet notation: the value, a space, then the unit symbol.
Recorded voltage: 105 V
